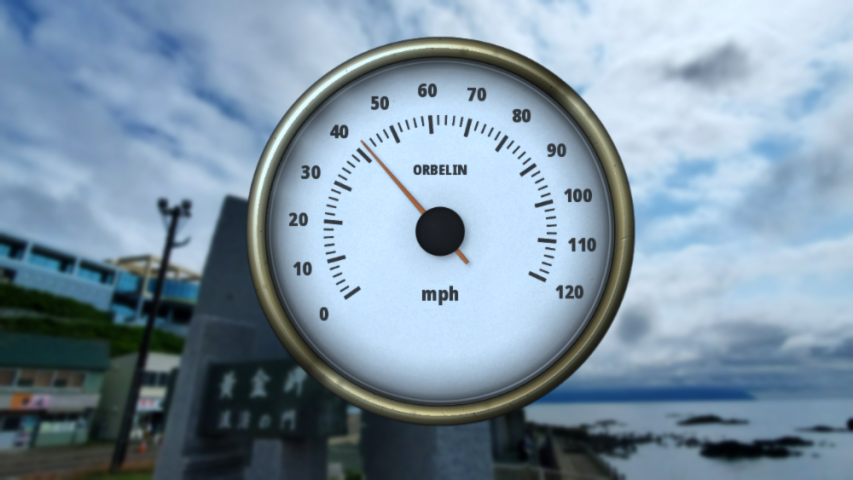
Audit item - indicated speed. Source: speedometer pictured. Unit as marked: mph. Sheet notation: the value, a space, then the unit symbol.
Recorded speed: 42 mph
